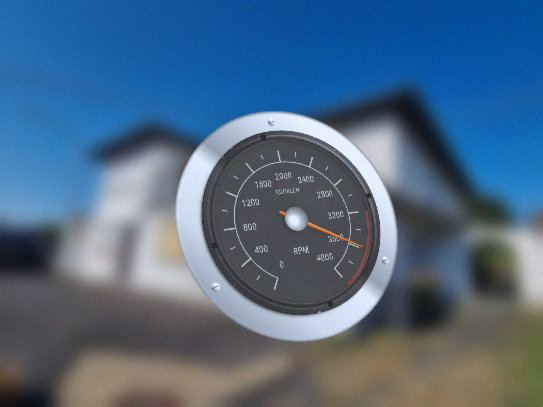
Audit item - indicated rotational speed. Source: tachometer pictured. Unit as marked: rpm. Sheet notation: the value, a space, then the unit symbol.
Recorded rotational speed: 3600 rpm
